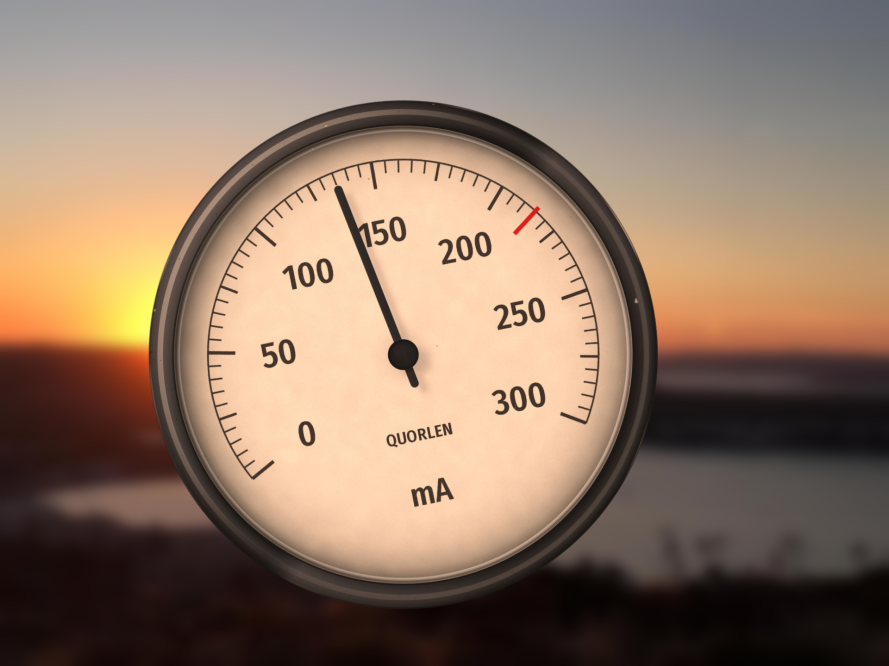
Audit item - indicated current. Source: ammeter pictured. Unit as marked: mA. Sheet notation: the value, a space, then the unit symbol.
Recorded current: 135 mA
